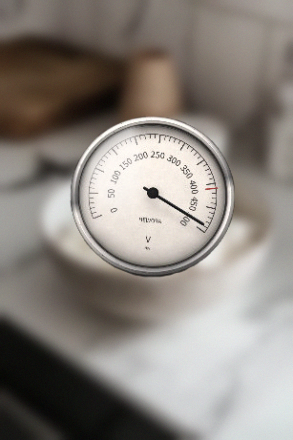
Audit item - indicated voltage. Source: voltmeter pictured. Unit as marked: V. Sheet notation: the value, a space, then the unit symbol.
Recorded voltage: 490 V
